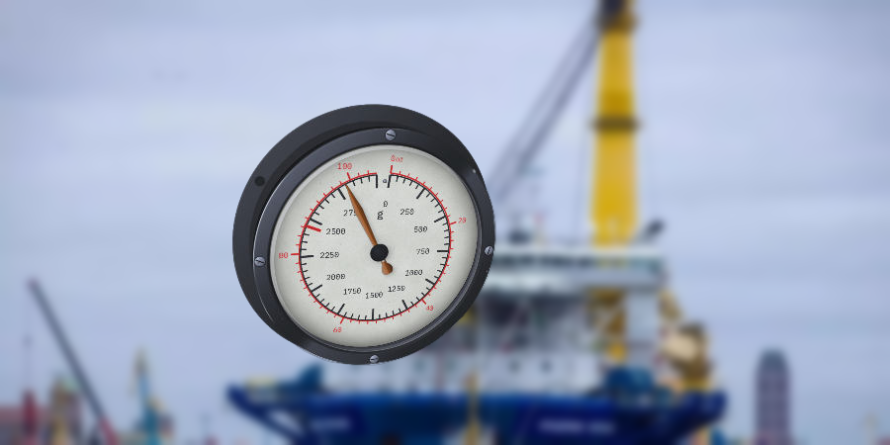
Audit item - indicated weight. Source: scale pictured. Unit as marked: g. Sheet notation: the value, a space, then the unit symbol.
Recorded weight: 2800 g
